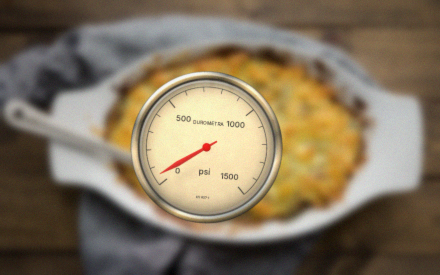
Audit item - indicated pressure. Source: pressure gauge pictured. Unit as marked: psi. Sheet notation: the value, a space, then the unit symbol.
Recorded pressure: 50 psi
